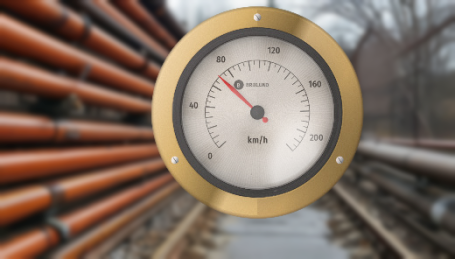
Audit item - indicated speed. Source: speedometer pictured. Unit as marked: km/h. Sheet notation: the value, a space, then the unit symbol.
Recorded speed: 70 km/h
